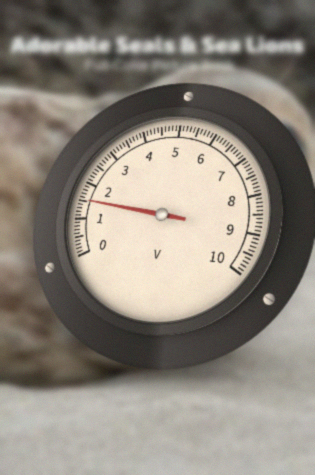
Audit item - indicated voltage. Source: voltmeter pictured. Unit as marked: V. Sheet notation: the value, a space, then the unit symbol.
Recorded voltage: 1.5 V
